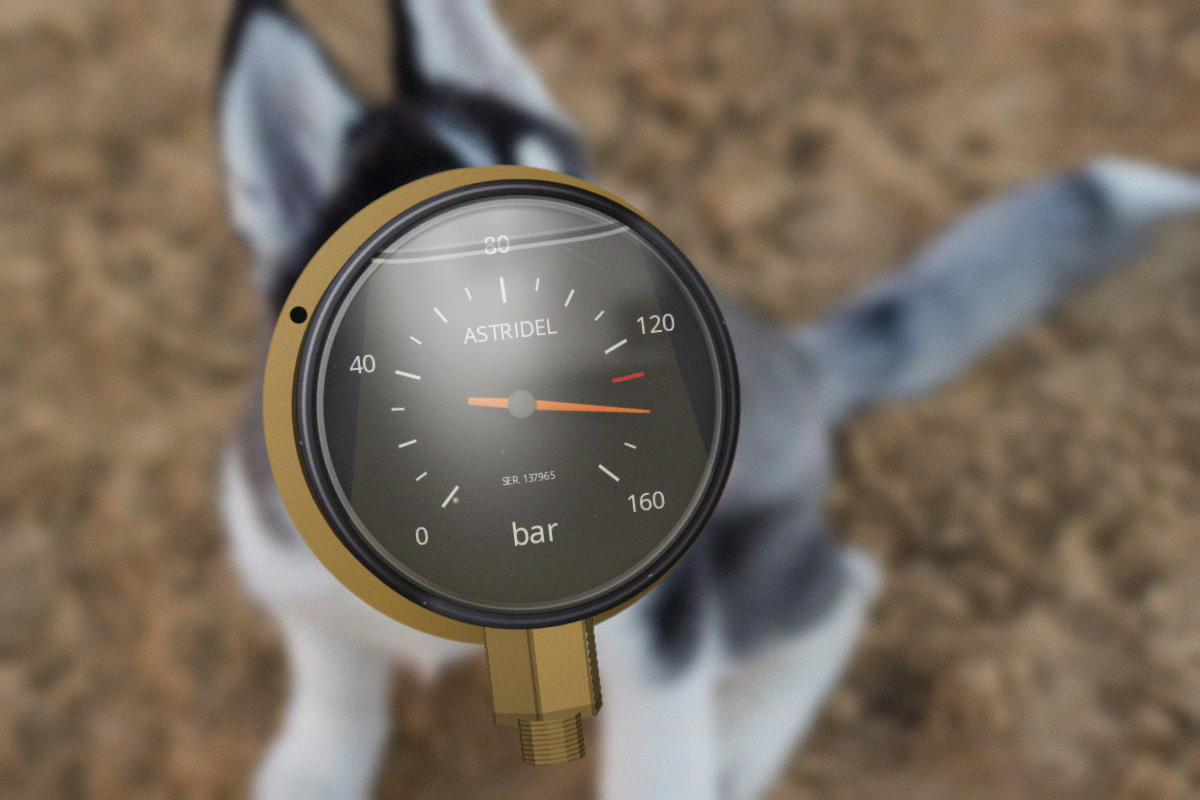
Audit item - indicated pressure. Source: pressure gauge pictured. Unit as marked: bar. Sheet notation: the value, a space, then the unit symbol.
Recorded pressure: 140 bar
